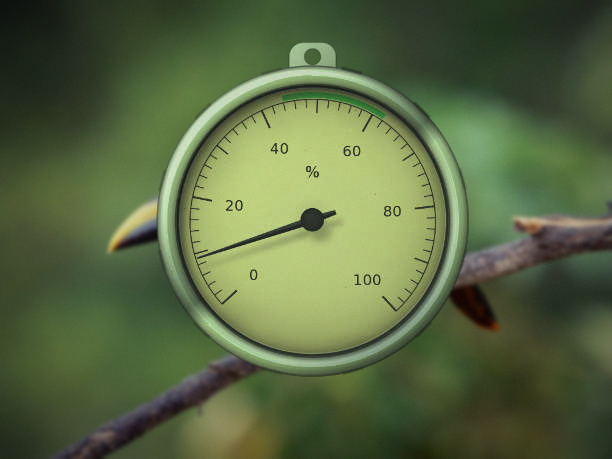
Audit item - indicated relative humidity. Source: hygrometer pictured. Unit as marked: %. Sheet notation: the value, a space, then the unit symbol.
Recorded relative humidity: 9 %
